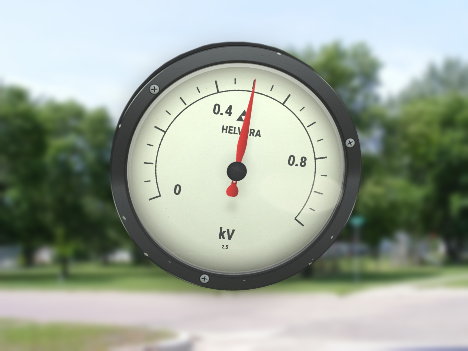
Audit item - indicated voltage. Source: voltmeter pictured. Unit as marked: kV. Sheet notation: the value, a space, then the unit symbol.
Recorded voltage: 0.5 kV
